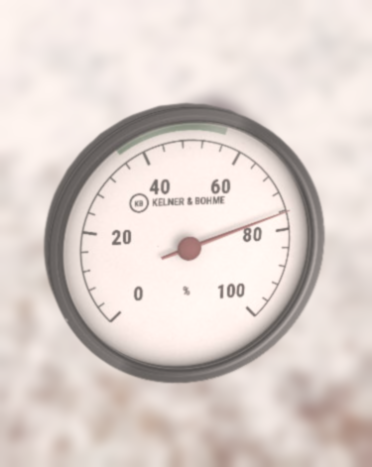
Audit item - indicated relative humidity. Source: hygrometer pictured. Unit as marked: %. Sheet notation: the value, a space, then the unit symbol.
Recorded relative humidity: 76 %
